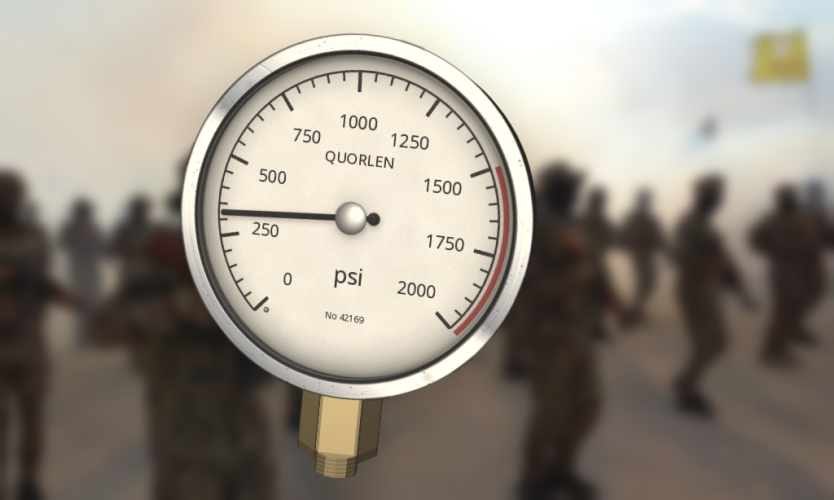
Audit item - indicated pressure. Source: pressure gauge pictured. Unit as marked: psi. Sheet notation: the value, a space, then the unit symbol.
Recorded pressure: 325 psi
